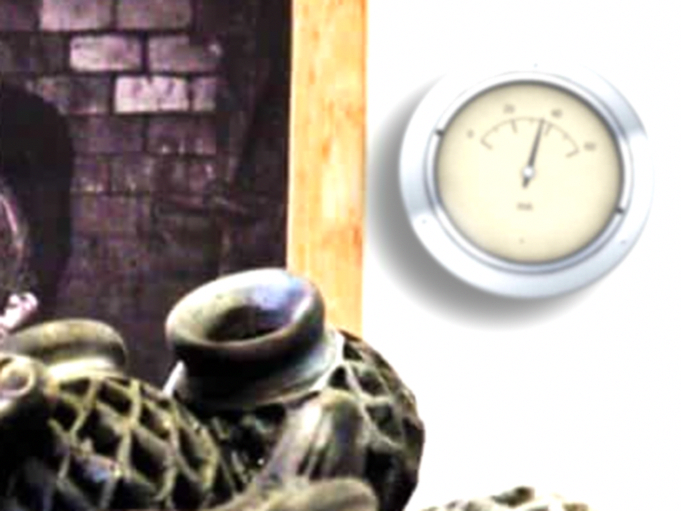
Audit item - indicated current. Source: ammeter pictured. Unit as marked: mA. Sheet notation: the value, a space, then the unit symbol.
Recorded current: 35 mA
